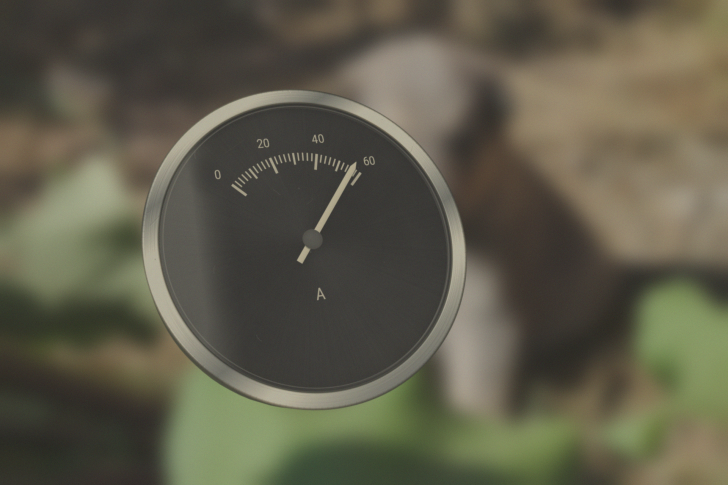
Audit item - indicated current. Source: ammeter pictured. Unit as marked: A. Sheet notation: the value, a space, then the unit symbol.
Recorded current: 56 A
